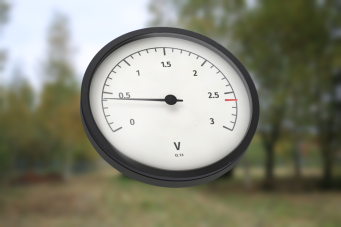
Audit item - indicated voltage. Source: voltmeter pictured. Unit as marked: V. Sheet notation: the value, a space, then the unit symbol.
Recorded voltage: 0.4 V
